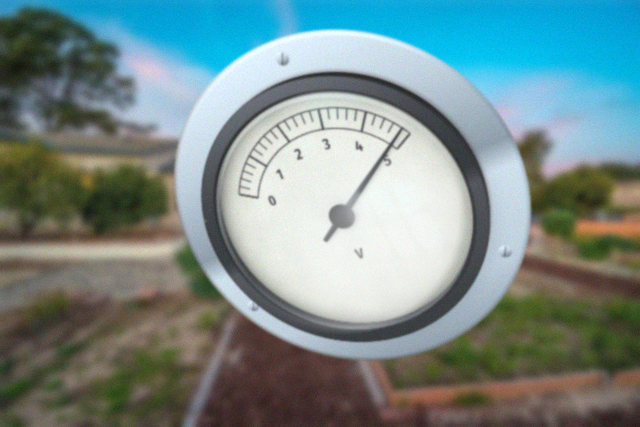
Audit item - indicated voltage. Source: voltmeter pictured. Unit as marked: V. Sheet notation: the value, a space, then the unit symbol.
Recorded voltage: 4.8 V
